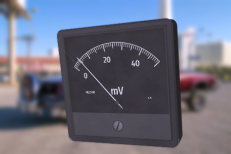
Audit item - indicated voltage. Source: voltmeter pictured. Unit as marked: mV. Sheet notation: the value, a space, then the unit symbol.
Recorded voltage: 5 mV
